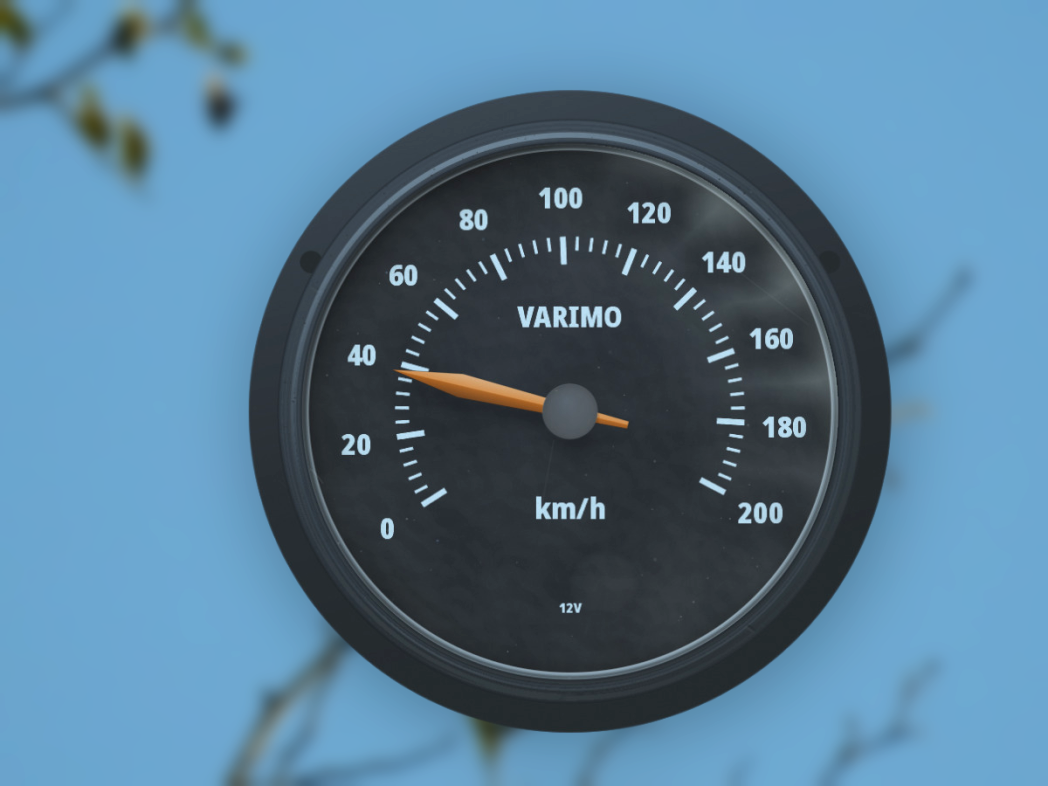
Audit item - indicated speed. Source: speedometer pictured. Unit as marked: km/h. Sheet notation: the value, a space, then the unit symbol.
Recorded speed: 38 km/h
